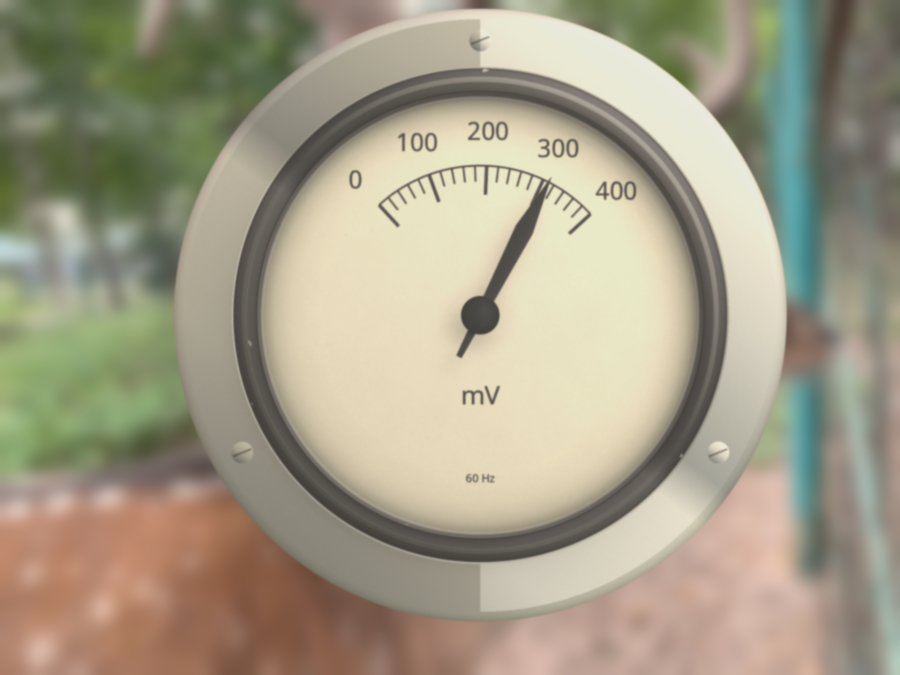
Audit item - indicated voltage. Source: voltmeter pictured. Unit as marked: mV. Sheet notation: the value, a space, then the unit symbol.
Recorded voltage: 310 mV
